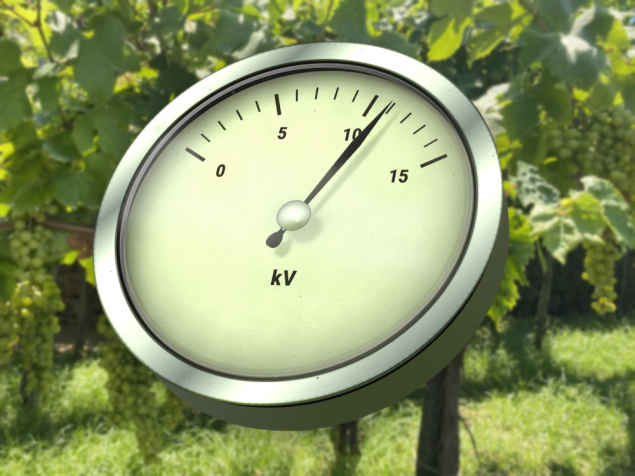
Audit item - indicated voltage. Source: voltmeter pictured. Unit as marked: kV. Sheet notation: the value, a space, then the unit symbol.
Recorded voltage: 11 kV
